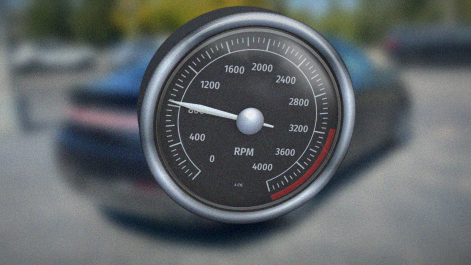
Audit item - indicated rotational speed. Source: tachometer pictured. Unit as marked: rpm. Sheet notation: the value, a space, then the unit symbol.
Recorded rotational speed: 850 rpm
